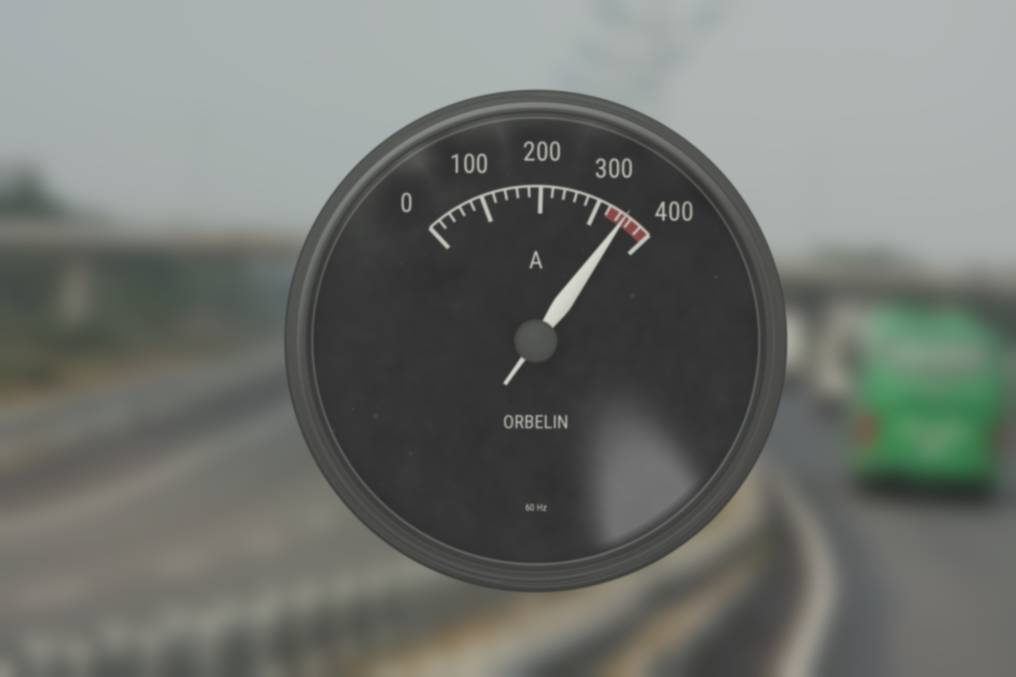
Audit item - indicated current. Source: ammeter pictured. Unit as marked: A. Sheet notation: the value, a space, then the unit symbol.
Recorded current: 350 A
